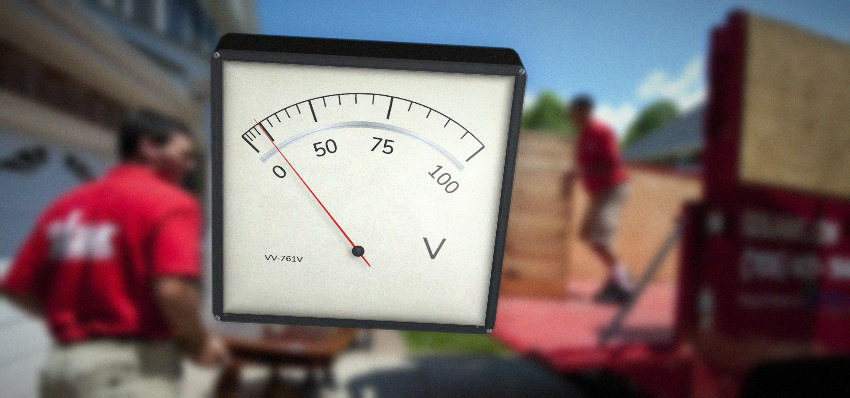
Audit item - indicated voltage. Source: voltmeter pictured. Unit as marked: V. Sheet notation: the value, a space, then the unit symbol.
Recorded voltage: 25 V
